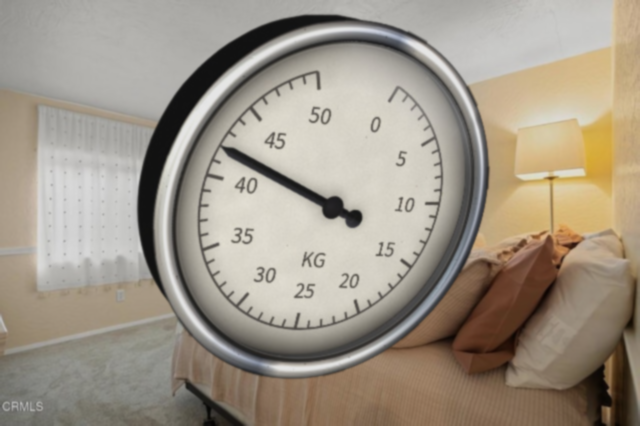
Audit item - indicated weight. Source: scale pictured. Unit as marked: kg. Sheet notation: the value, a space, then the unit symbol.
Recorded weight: 42 kg
